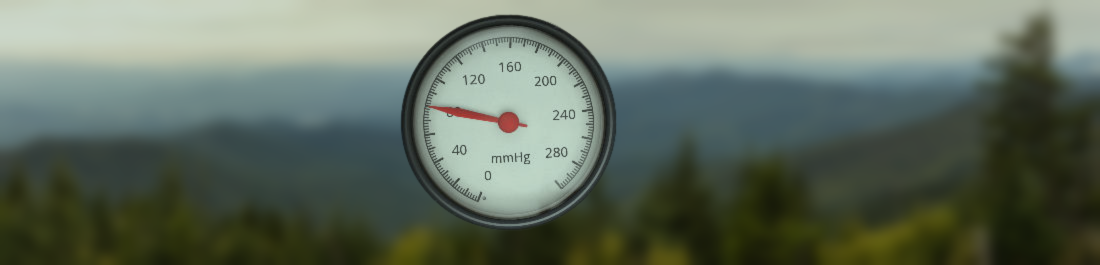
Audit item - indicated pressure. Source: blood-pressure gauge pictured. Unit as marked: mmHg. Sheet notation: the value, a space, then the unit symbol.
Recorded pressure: 80 mmHg
